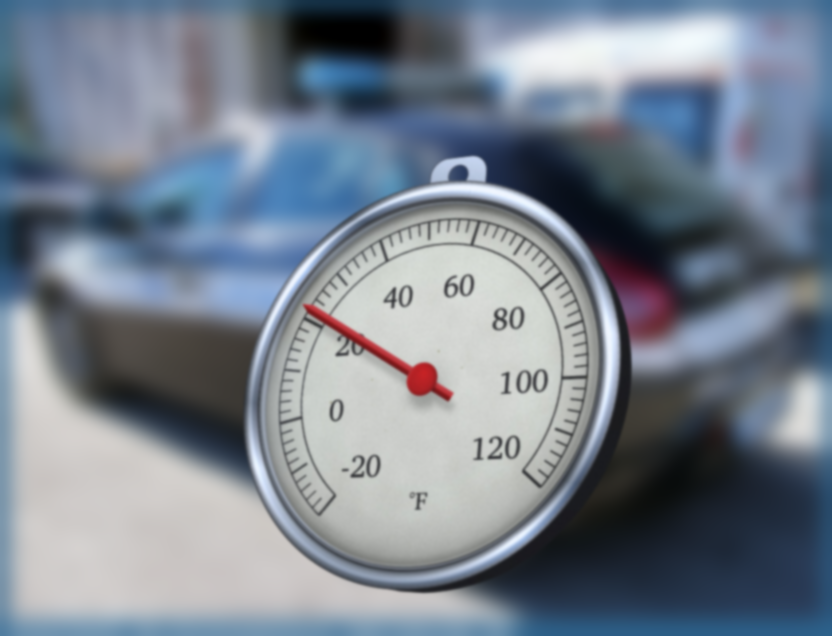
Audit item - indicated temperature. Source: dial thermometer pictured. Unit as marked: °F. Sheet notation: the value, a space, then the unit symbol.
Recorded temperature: 22 °F
